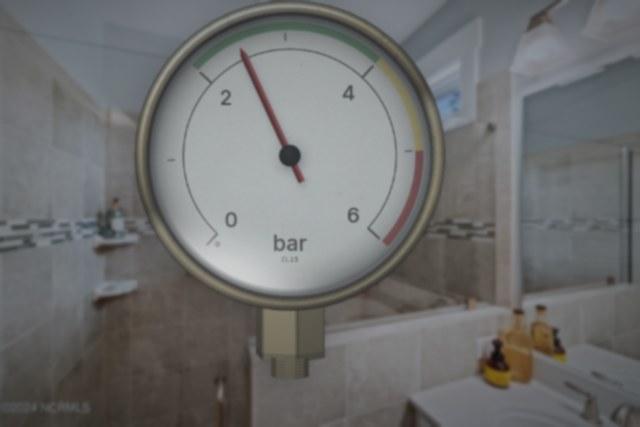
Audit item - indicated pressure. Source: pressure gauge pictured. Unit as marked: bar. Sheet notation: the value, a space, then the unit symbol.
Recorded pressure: 2.5 bar
